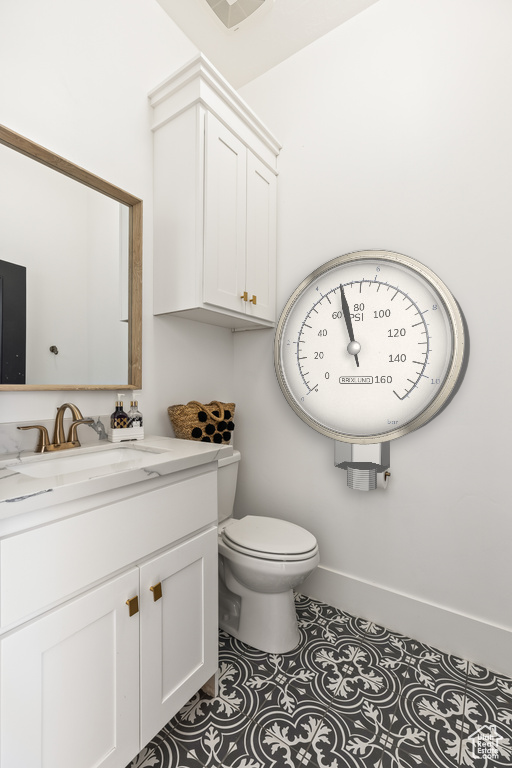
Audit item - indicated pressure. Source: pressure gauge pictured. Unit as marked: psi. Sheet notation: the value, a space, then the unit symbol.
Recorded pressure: 70 psi
